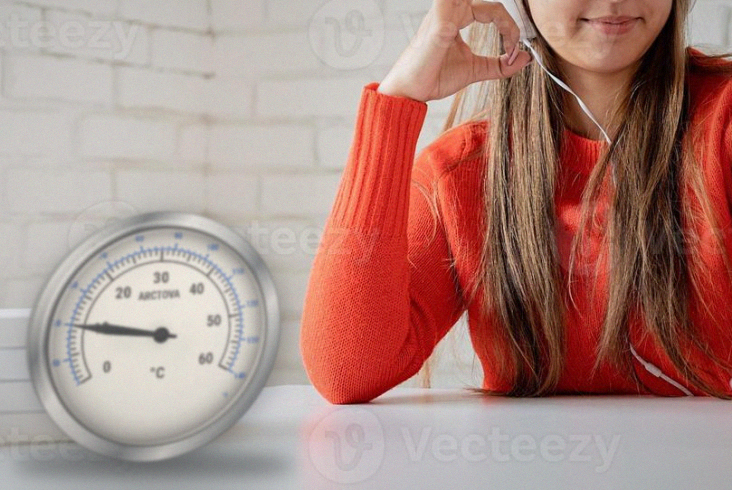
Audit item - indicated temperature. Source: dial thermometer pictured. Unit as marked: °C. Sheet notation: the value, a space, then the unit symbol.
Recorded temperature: 10 °C
